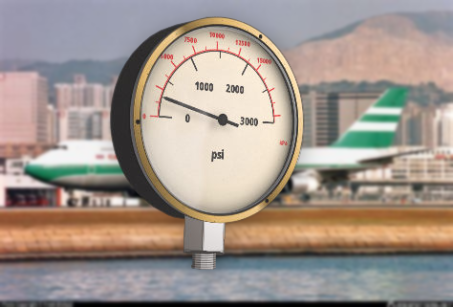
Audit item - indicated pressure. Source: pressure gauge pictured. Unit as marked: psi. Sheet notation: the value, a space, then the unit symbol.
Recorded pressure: 250 psi
